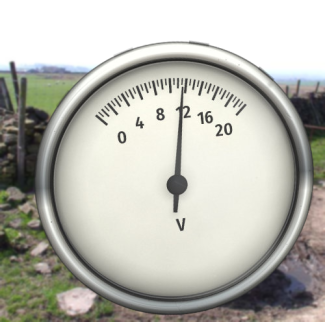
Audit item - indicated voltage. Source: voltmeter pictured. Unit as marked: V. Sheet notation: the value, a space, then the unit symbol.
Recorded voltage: 11.5 V
